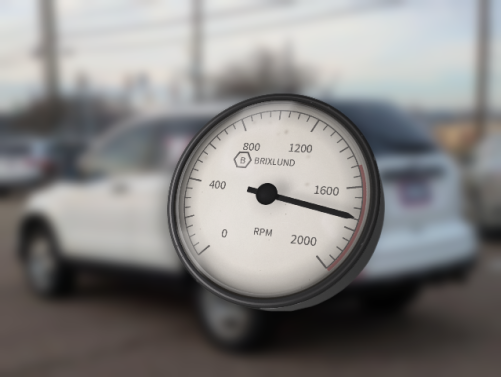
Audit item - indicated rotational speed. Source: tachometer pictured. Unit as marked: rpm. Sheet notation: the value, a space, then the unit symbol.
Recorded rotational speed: 1750 rpm
